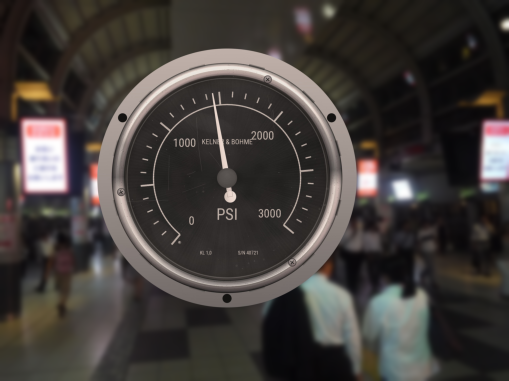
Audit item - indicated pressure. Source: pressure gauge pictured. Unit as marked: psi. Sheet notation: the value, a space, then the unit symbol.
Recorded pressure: 1450 psi
